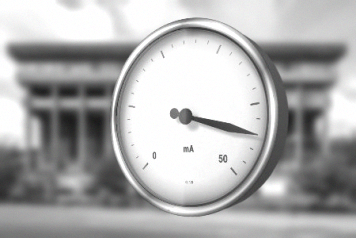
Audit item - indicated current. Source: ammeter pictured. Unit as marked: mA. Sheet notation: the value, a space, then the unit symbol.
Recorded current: 44 mA
